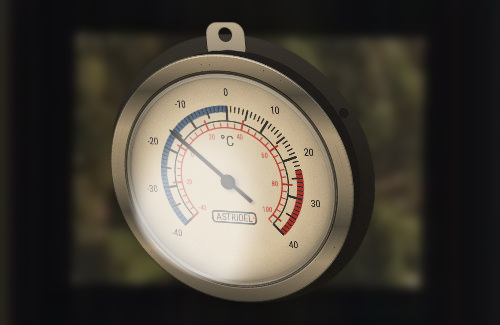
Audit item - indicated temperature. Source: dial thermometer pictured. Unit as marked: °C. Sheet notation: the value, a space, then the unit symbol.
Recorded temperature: -15 °C
